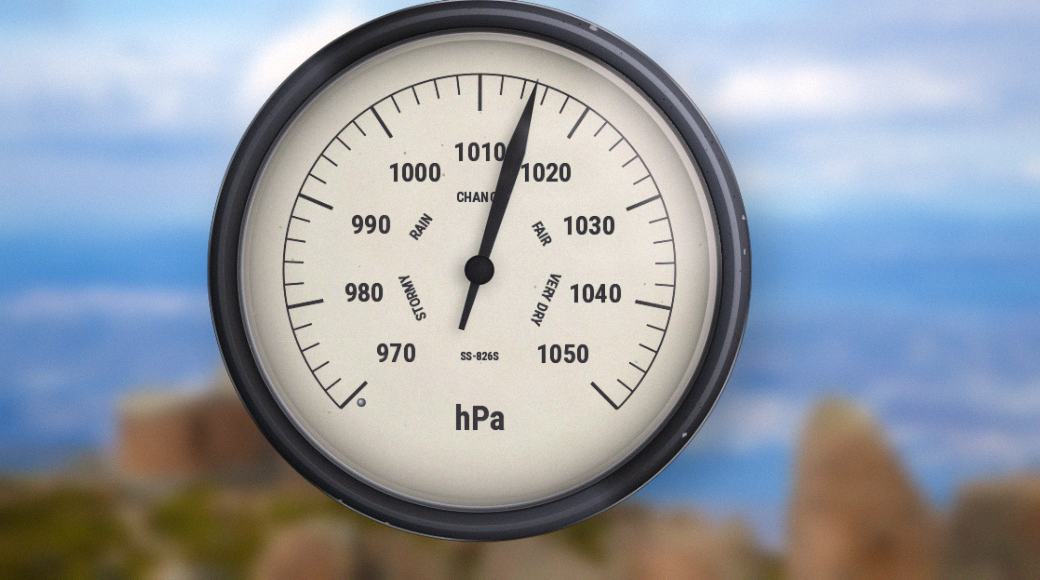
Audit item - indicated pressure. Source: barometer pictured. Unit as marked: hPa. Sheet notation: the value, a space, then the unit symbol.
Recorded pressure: 1015 hPa
